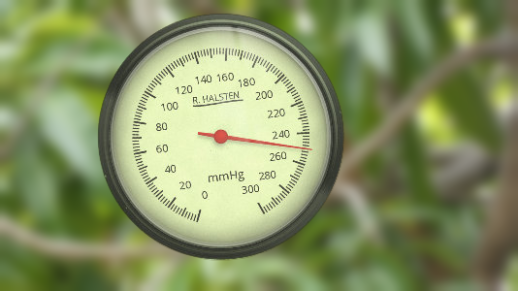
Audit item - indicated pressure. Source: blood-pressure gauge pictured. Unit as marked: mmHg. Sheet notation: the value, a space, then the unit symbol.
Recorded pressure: 250 mmHg
